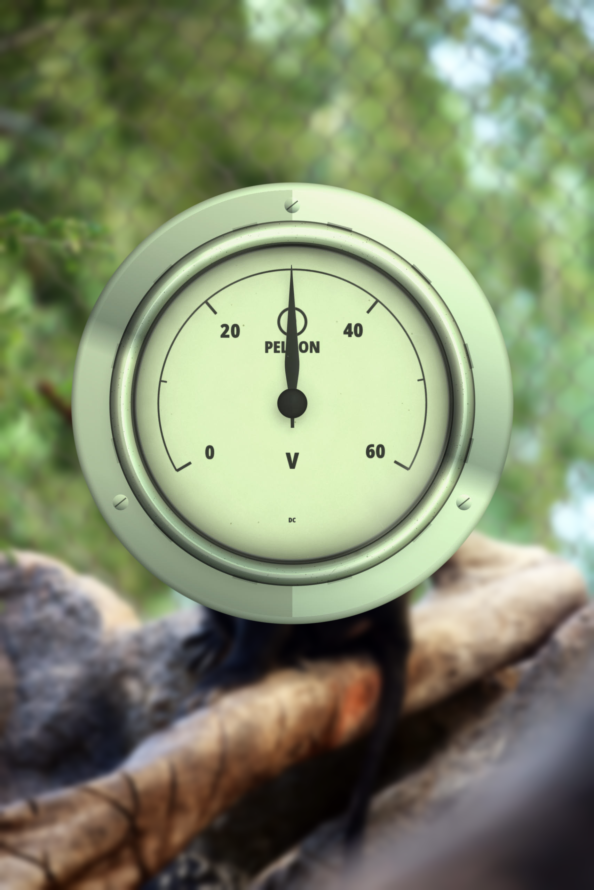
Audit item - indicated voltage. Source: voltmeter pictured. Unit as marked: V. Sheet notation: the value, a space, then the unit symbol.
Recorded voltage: 30 V
